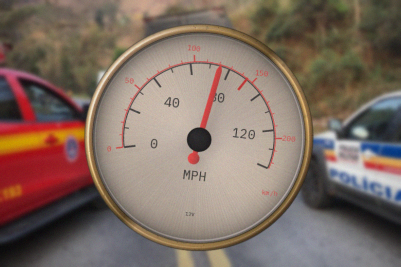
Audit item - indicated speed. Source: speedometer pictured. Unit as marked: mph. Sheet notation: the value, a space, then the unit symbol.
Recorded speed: 75 mph
